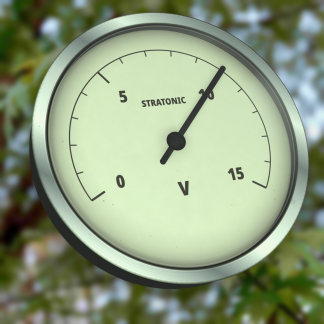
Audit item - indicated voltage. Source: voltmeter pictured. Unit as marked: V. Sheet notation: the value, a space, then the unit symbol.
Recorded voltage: 10 V
